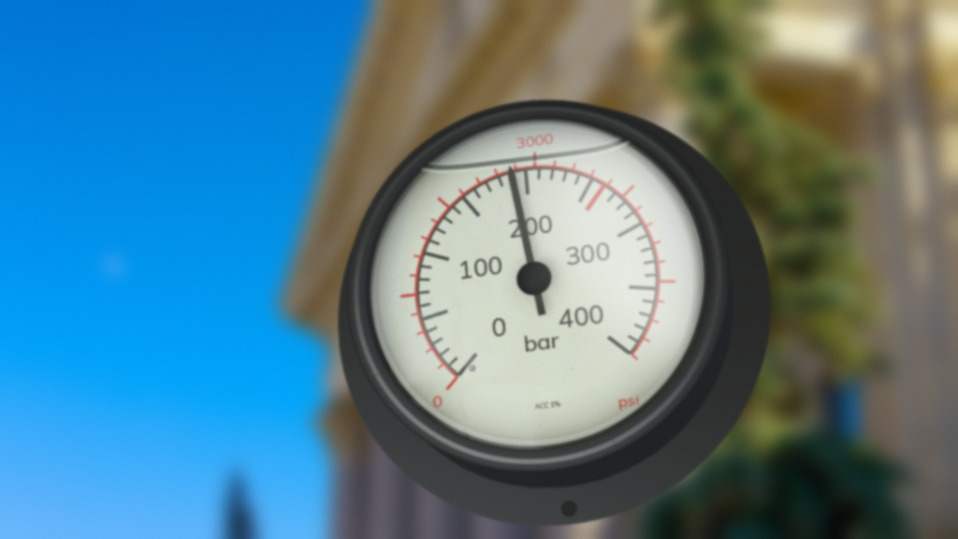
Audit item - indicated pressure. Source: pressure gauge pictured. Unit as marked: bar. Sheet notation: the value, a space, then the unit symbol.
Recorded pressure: 190 bar
